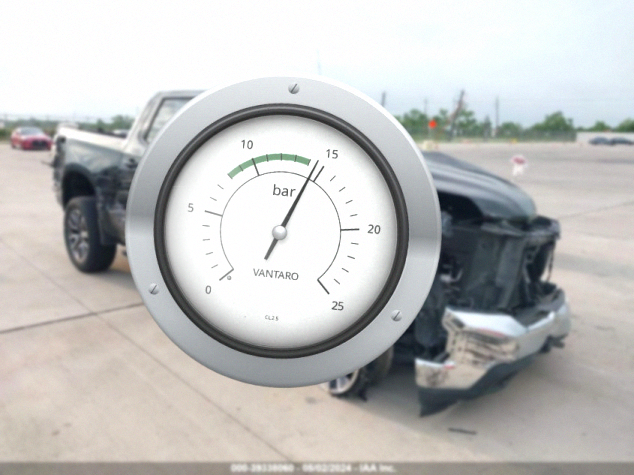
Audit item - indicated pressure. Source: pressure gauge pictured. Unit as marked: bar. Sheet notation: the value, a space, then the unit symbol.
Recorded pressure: 14.5 bar
